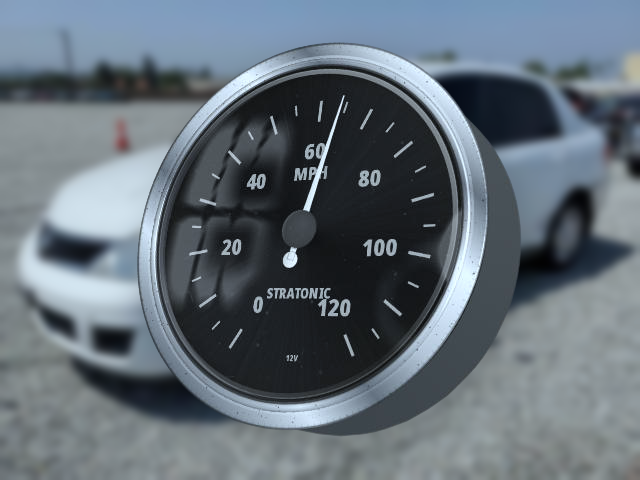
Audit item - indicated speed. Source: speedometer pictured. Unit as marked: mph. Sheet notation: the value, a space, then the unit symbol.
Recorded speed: 65 mph
